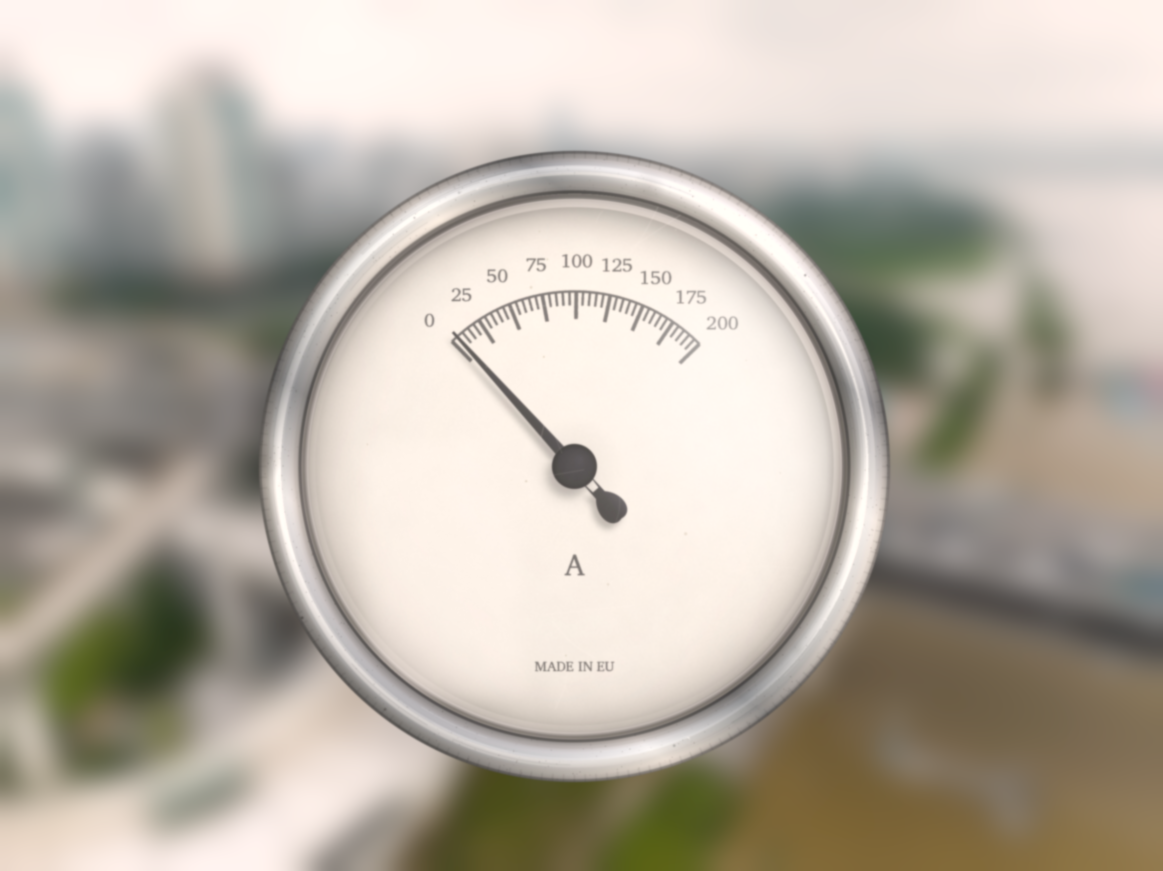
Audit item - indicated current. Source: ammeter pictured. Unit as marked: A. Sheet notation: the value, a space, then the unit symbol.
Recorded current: 5 A
